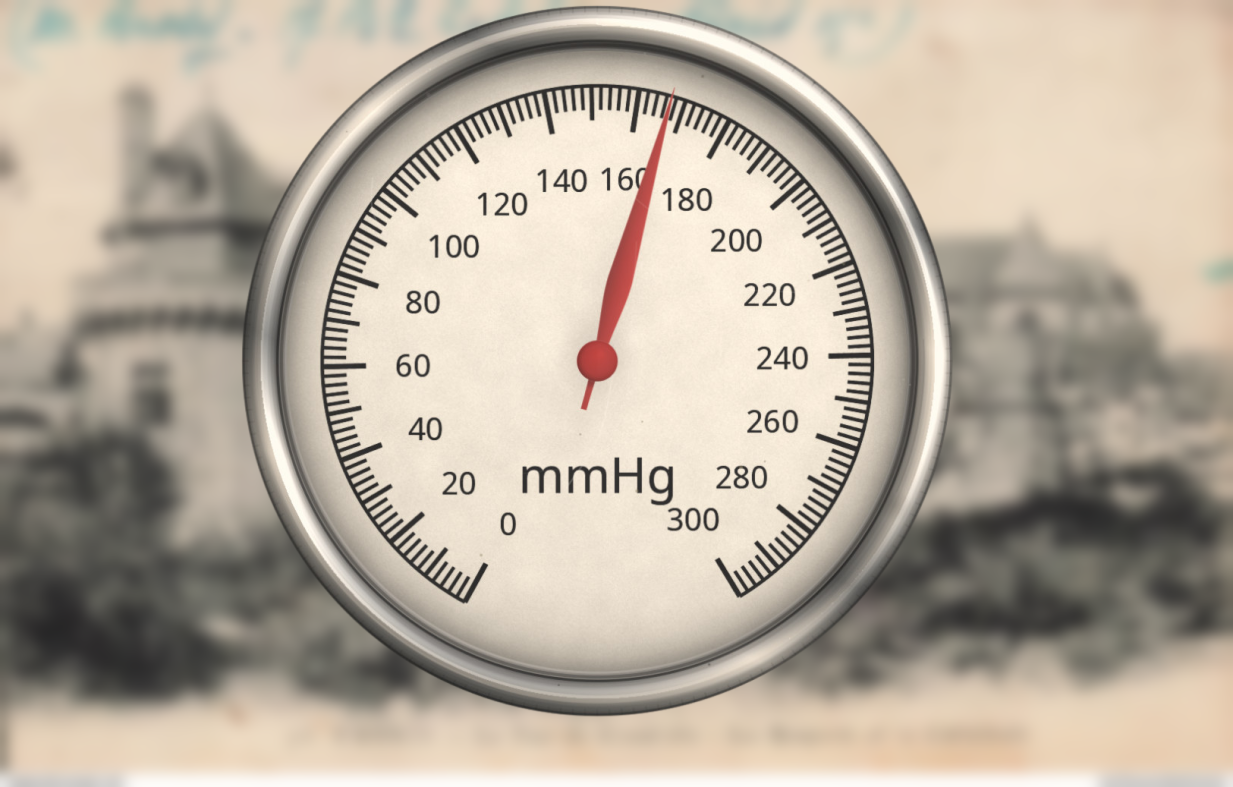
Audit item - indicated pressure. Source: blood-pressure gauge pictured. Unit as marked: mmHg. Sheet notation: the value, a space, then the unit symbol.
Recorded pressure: 167 mmHg
